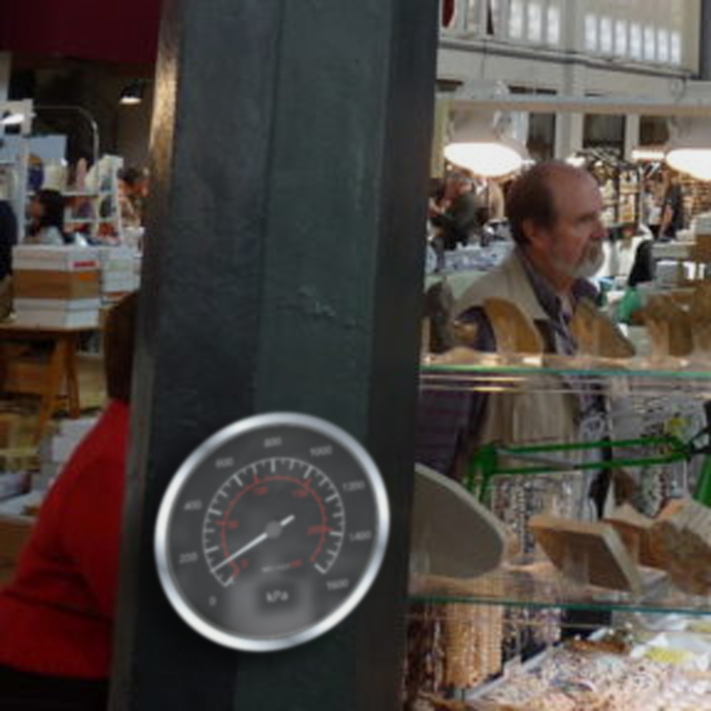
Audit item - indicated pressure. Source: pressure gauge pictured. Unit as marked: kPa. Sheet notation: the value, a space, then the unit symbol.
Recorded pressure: 100 kPa
